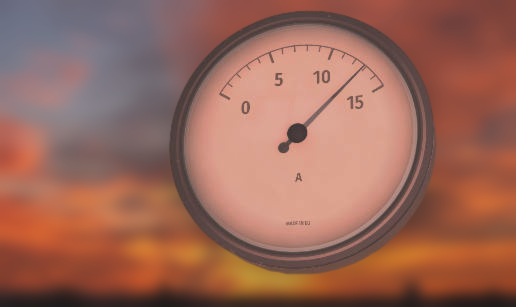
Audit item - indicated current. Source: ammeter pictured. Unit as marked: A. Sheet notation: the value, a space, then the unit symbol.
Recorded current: 13 A
